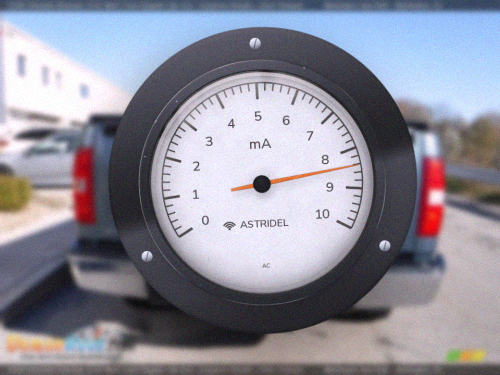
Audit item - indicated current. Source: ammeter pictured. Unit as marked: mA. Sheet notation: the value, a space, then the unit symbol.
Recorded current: 8.4 mA
